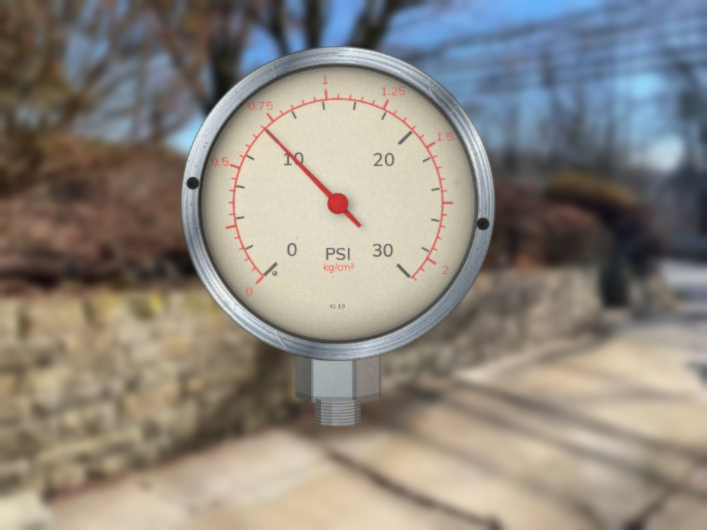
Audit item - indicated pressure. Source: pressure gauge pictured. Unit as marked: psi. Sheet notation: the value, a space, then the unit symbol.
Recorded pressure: 10 psi
